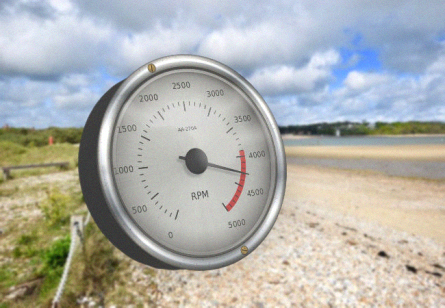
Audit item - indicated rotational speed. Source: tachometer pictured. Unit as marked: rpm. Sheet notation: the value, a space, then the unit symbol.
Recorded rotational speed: 4300 rpm
